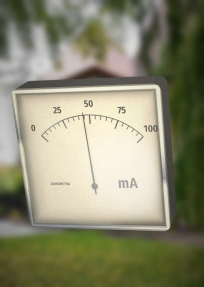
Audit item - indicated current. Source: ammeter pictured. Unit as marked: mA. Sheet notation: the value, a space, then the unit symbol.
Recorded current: 45 mA
